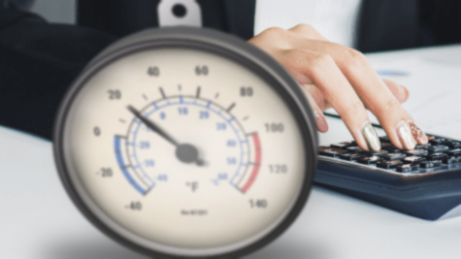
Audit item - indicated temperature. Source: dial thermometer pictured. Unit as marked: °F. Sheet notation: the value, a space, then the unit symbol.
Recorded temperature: 20 °F
